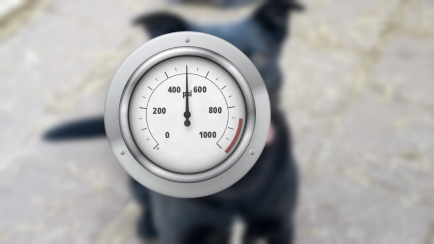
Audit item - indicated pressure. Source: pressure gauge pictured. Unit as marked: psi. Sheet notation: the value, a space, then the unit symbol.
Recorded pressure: 500 psi
